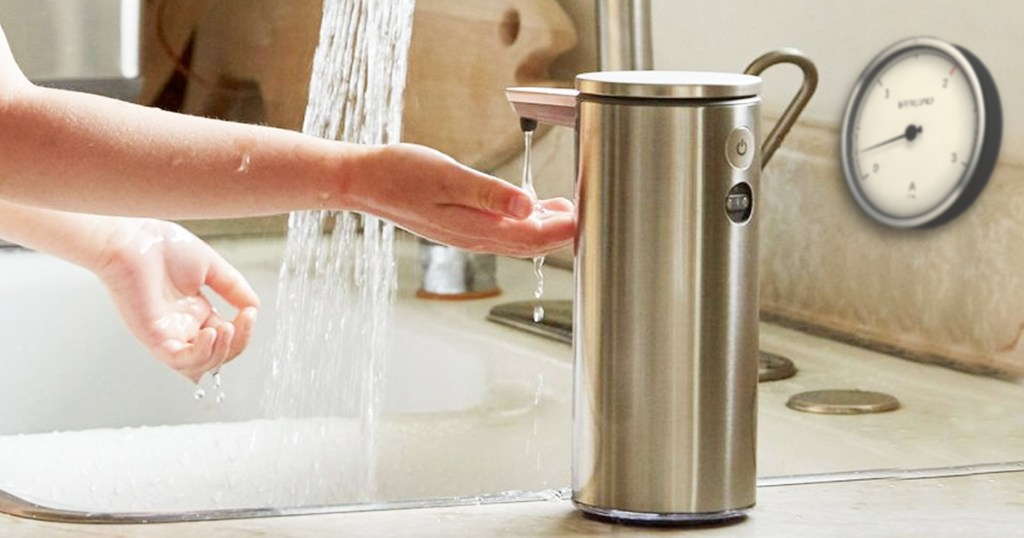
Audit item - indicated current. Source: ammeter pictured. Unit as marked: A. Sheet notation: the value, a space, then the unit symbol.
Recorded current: 0.25 A
